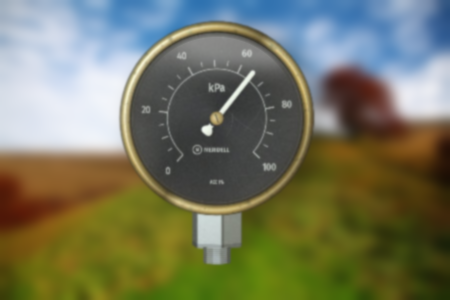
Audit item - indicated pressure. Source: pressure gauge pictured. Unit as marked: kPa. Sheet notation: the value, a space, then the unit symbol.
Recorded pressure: 65 kPa
